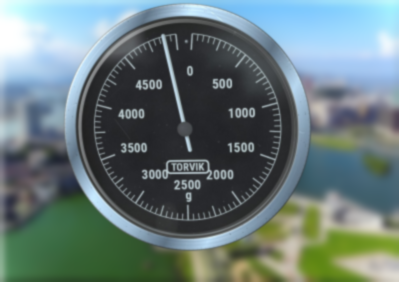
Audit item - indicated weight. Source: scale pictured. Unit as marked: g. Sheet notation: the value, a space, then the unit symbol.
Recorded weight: 4900 g
